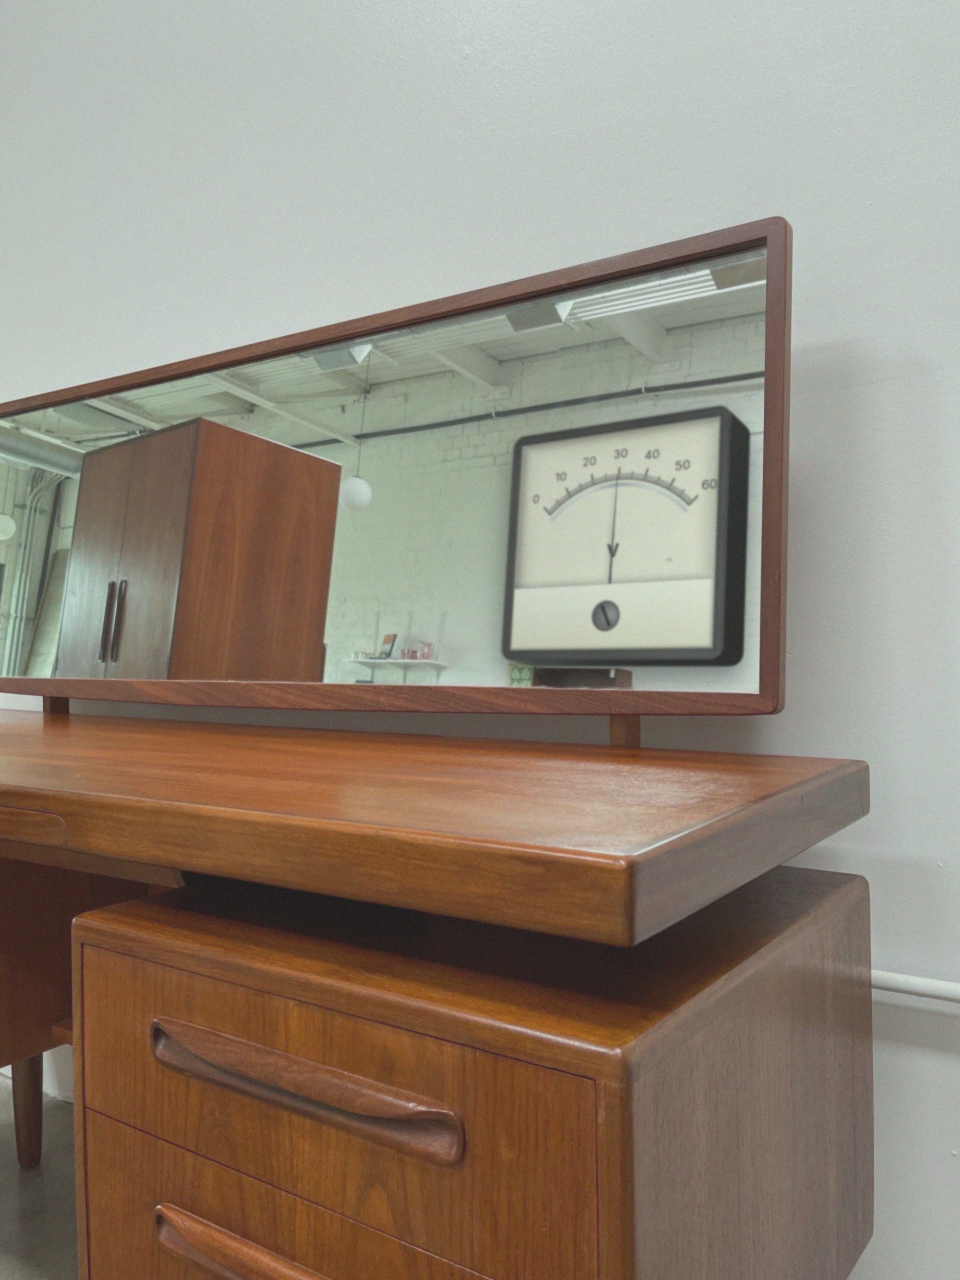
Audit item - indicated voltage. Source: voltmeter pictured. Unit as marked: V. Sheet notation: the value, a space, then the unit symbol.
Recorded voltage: 30 V
